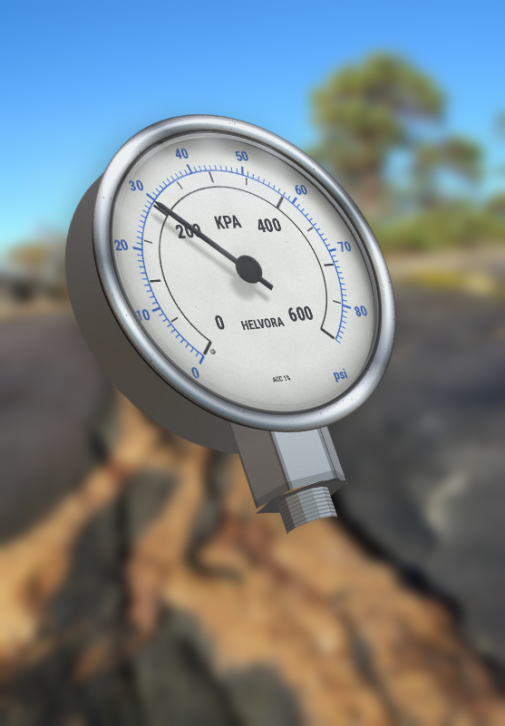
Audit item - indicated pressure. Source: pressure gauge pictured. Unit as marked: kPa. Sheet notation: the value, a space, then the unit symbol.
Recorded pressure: 200 kPa
